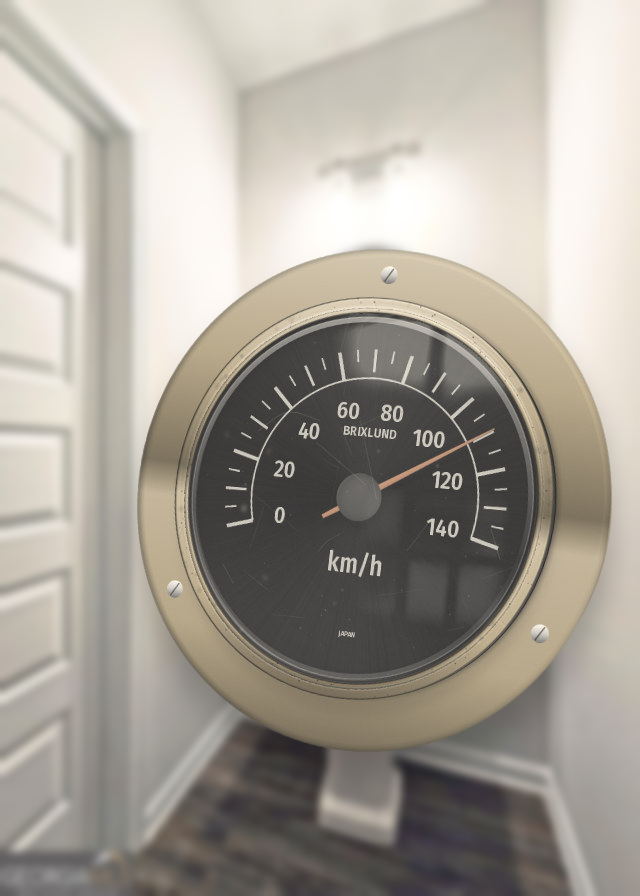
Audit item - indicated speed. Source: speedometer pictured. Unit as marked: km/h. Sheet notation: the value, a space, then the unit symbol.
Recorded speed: 110 km/h
